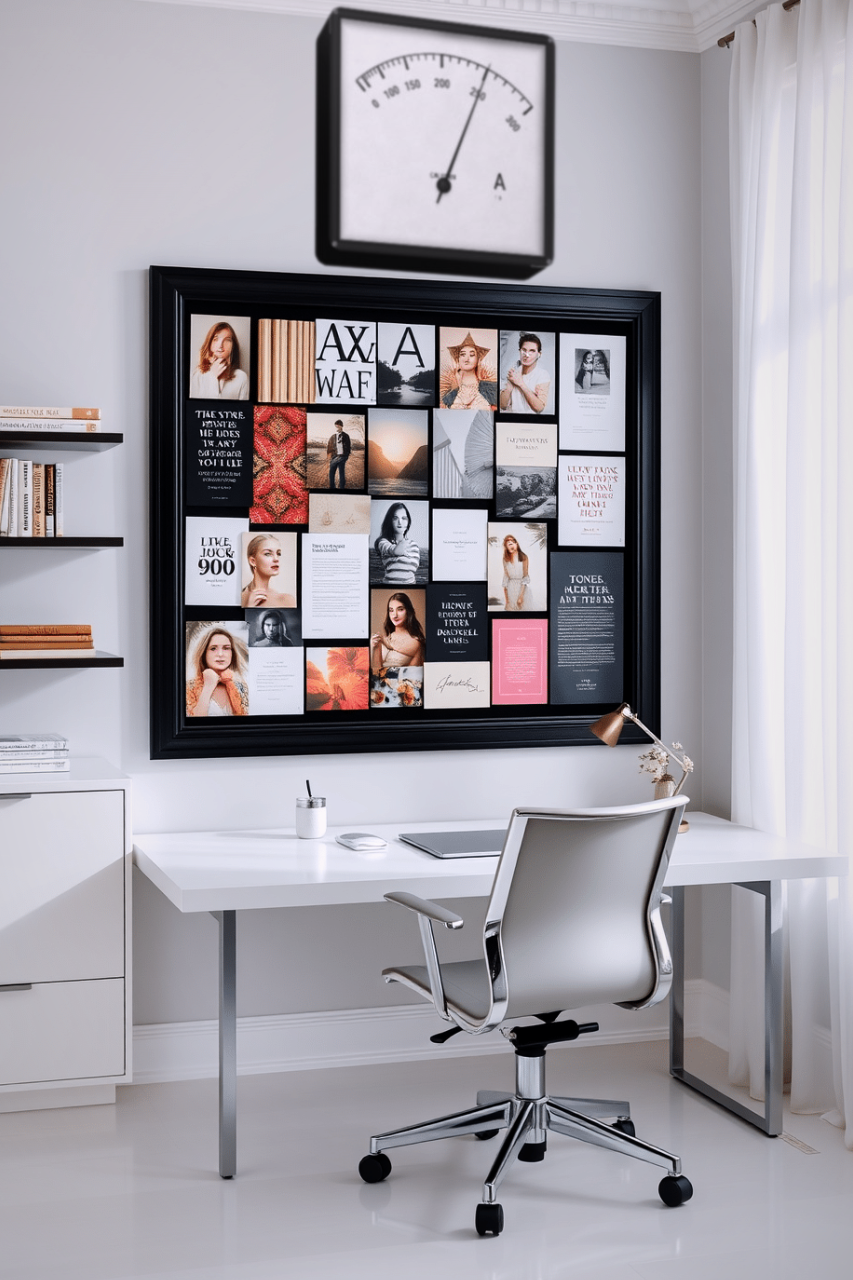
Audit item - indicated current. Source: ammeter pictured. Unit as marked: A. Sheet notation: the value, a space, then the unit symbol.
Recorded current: 250 A
